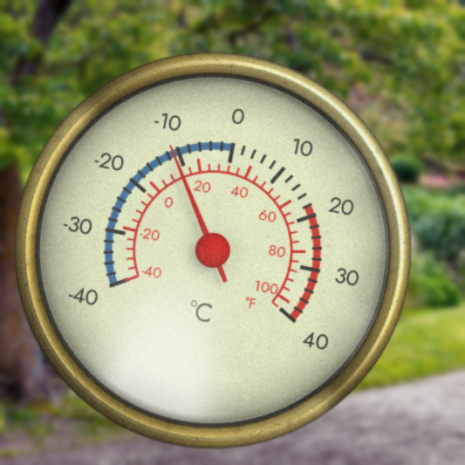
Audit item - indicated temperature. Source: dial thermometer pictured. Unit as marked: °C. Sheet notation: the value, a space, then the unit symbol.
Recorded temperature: -11 °C
